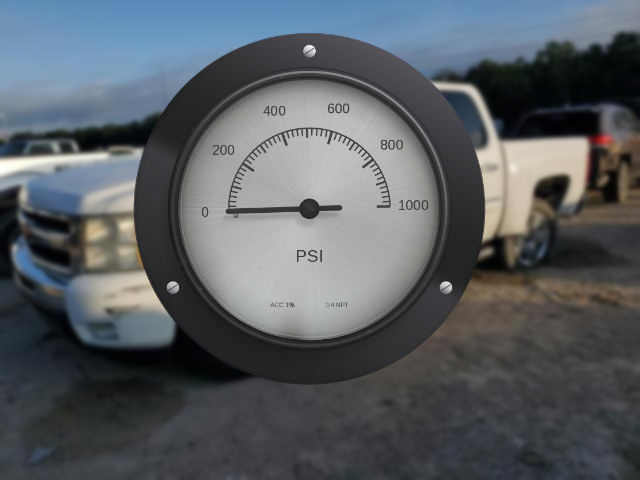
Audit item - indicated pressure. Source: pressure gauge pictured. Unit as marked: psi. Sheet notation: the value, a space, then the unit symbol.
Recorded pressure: 0 psi
